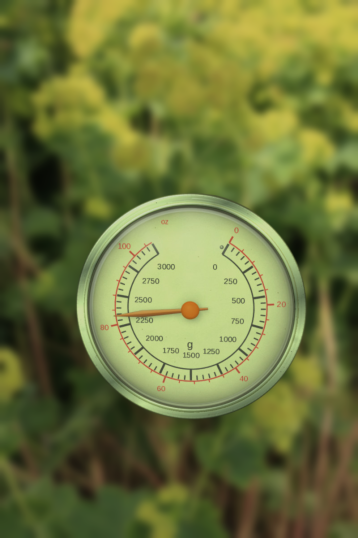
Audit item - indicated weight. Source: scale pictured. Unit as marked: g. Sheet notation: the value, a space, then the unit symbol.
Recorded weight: 2350 g
